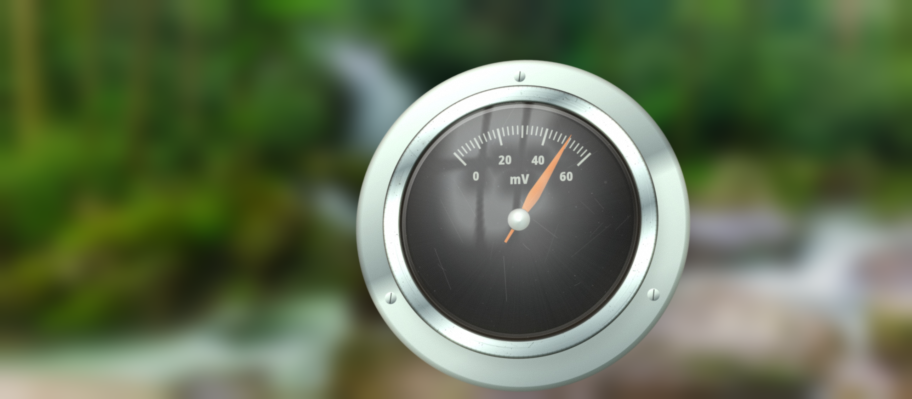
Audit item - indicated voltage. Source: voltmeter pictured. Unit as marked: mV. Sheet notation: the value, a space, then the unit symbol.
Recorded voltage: 50 mV
